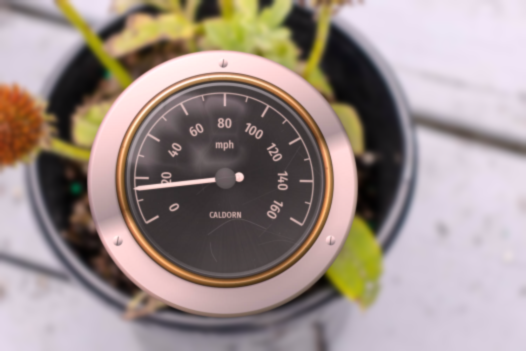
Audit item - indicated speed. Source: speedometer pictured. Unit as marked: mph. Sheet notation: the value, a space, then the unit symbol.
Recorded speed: 15 mph
